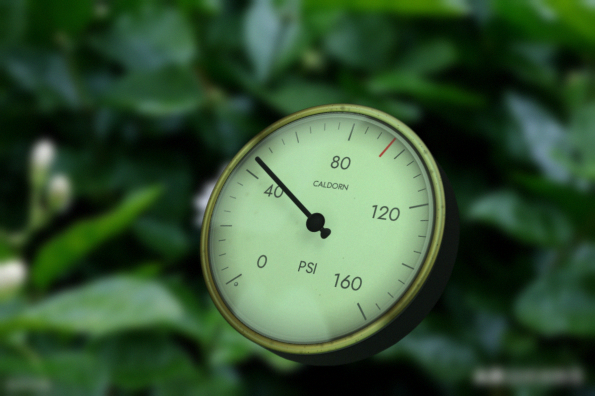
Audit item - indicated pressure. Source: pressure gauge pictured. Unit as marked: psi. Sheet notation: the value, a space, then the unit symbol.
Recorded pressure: 45 psi
